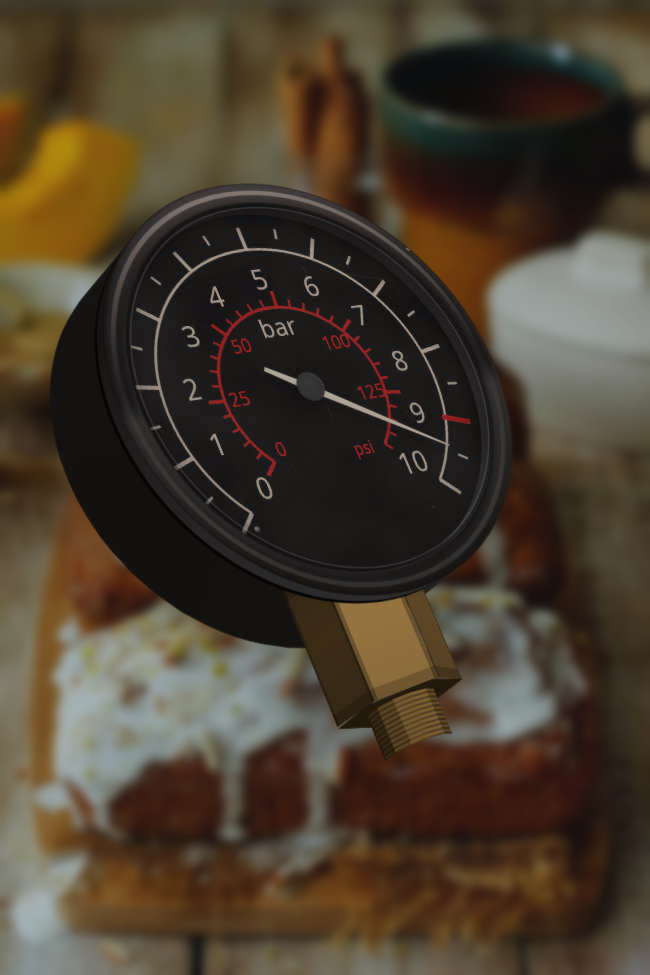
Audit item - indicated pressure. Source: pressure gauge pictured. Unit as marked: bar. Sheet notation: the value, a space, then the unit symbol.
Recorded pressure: 9.5 bar
